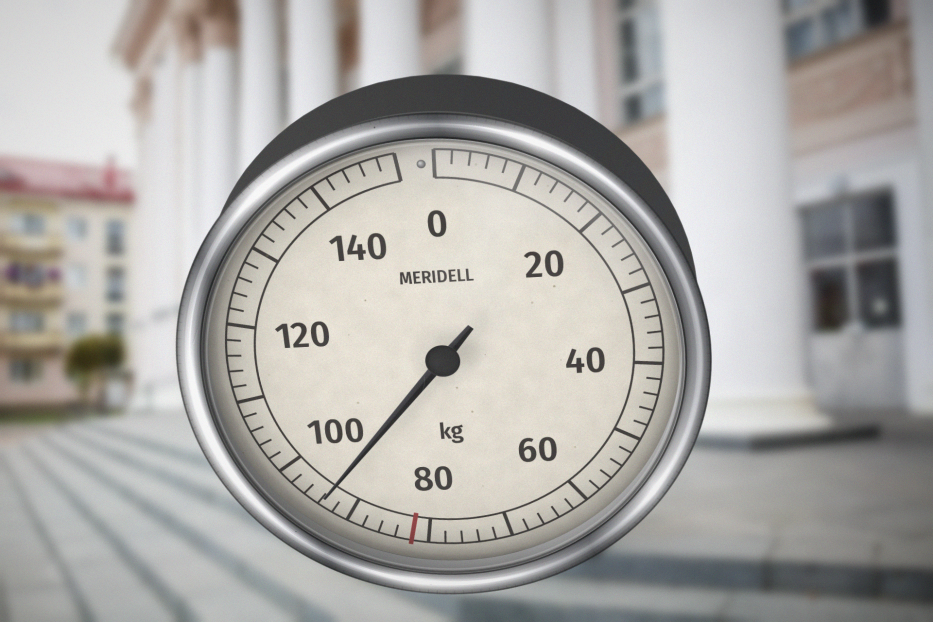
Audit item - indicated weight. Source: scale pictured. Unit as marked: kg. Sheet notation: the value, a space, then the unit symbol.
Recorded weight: 94 kg
